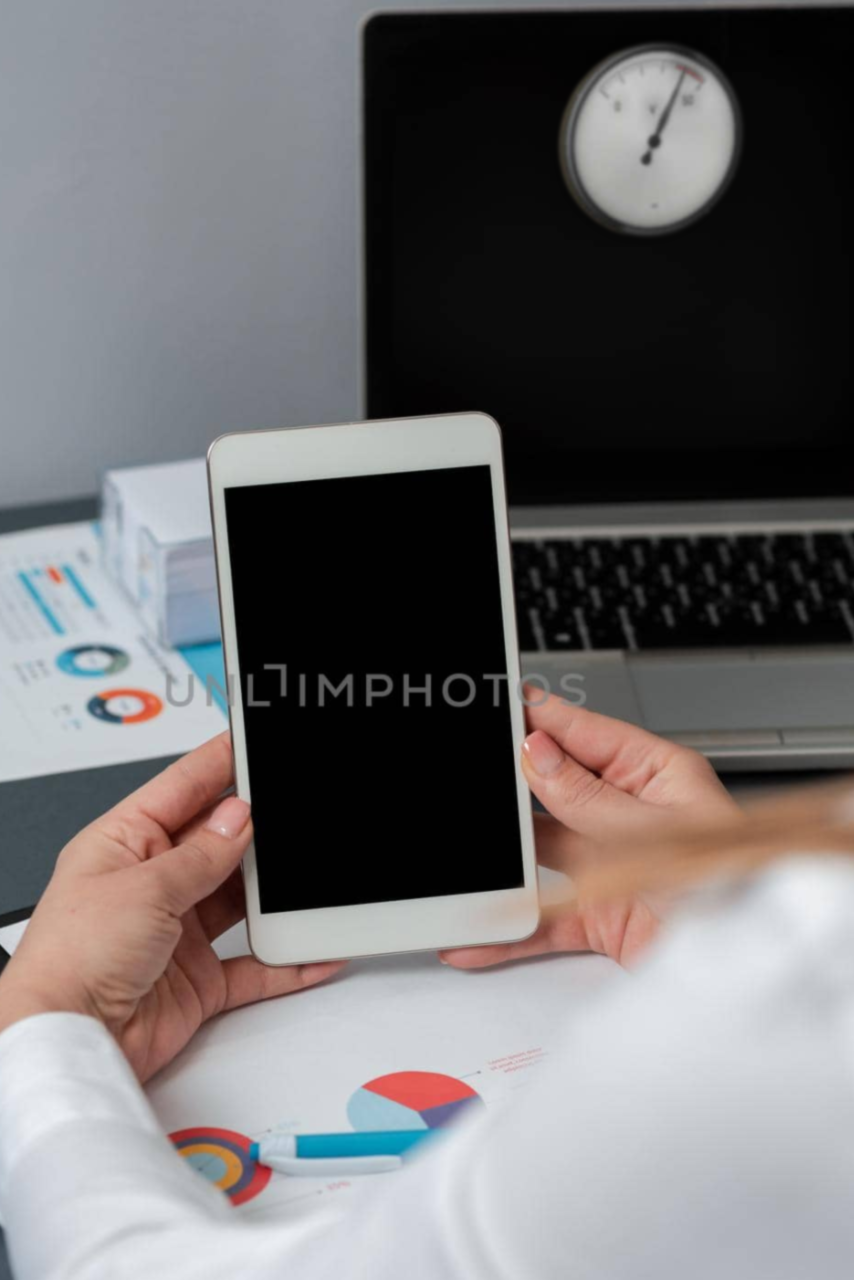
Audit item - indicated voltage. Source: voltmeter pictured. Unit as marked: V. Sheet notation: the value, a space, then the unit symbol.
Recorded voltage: 40 V
